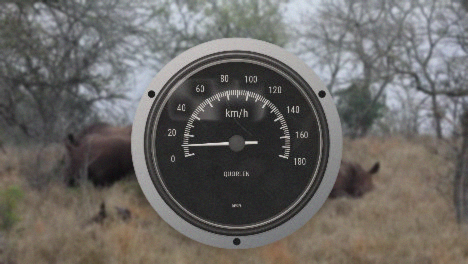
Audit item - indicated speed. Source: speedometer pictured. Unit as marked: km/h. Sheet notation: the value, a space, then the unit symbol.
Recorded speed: 10 km/h
